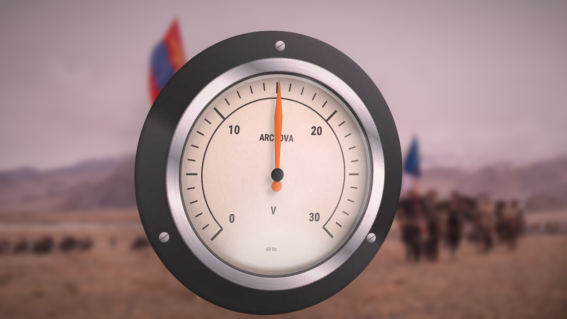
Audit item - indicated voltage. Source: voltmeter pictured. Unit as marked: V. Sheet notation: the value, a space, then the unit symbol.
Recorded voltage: 15 V
